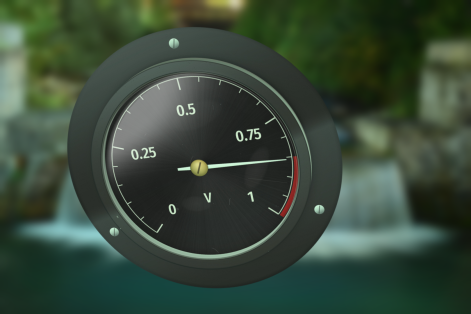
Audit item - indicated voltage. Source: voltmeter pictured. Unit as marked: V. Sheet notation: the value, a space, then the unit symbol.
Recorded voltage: 0.85 V
